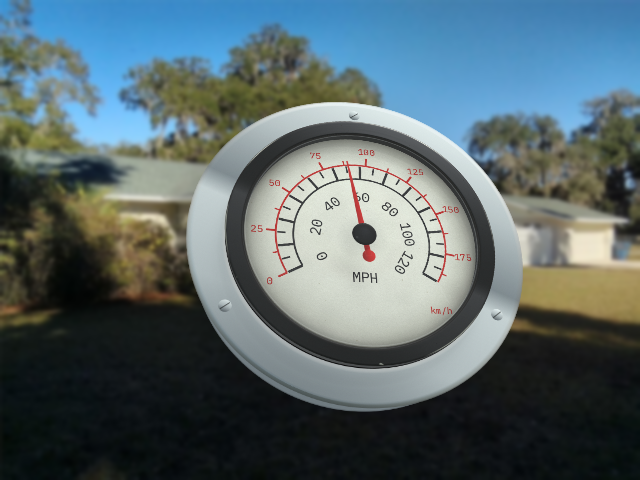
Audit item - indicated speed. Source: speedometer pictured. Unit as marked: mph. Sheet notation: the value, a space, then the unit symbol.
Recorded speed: 55 mph
